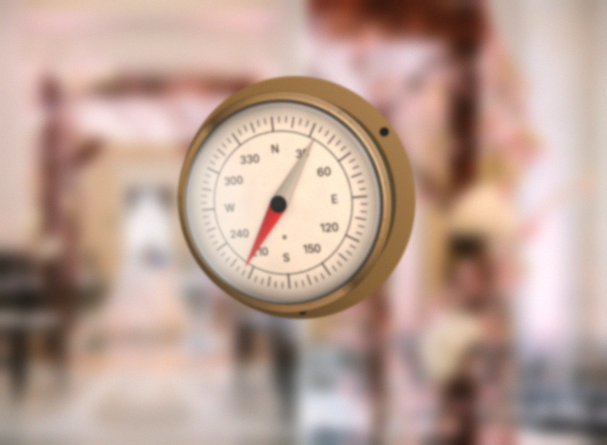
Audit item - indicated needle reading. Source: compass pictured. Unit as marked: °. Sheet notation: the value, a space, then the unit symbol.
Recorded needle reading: 215 °
